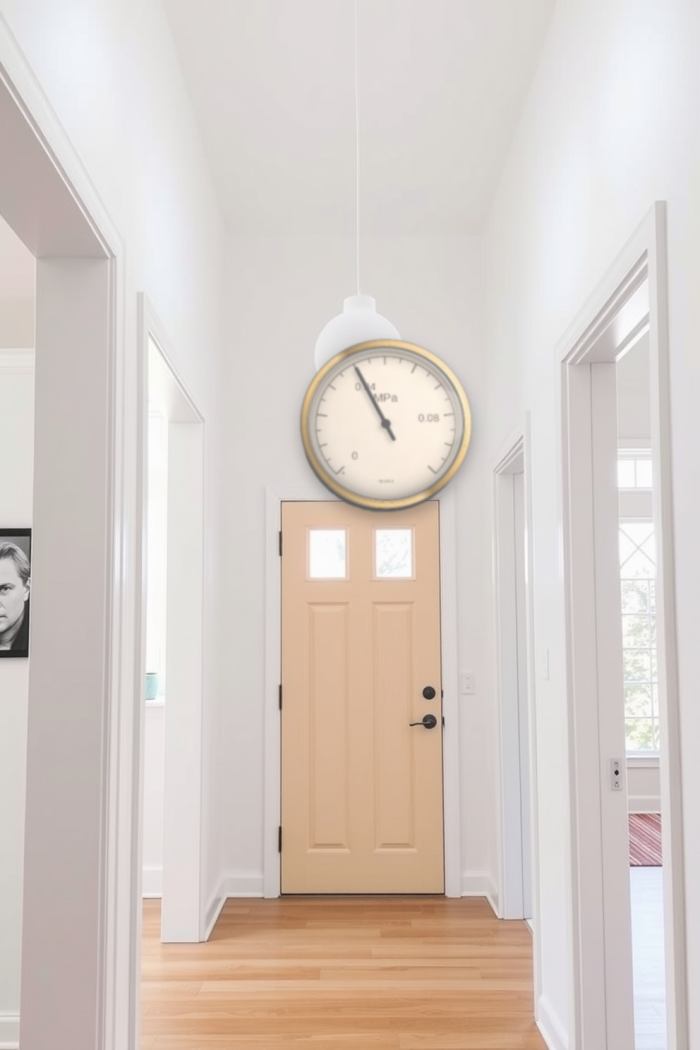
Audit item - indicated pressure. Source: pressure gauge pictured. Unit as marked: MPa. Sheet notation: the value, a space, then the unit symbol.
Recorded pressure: 0.04 MPa
